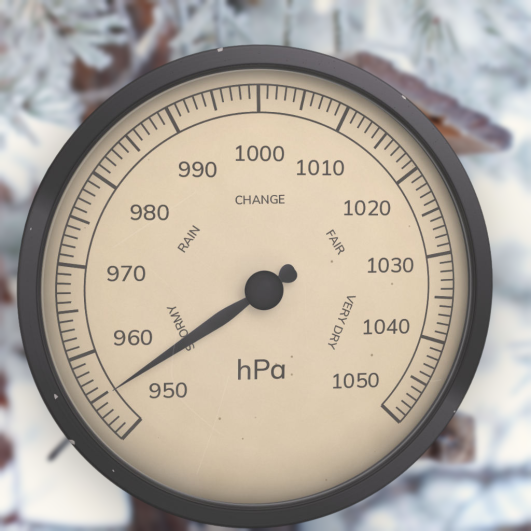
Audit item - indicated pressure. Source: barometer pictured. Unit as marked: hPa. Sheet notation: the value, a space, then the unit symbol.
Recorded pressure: 955 hPa
